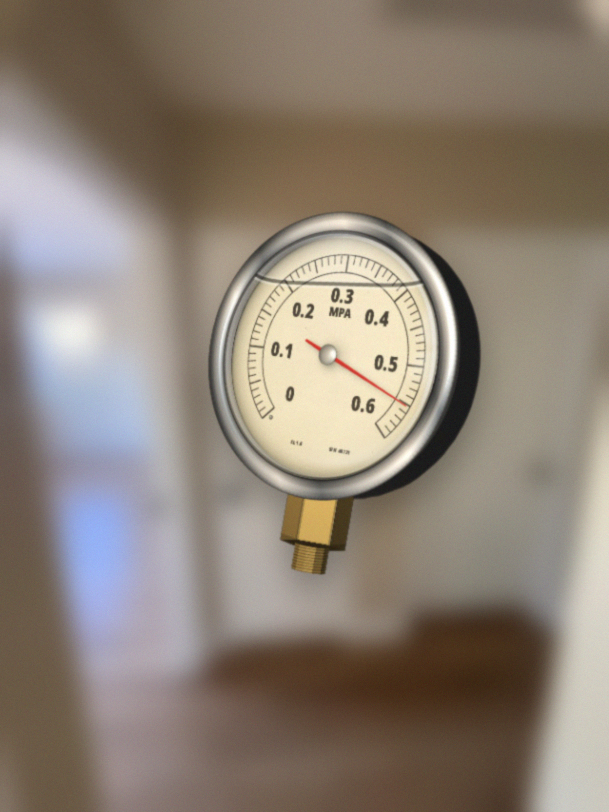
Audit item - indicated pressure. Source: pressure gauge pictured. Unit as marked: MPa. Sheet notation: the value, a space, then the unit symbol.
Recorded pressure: 0.55 MPa
